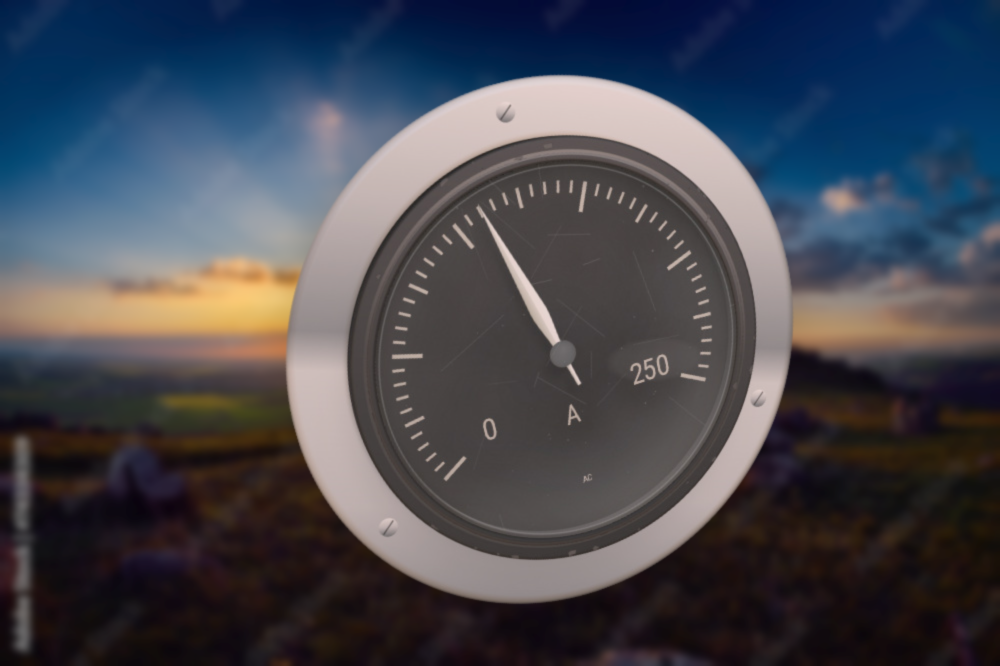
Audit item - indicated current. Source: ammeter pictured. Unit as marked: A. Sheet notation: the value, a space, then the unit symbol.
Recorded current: 110 A
